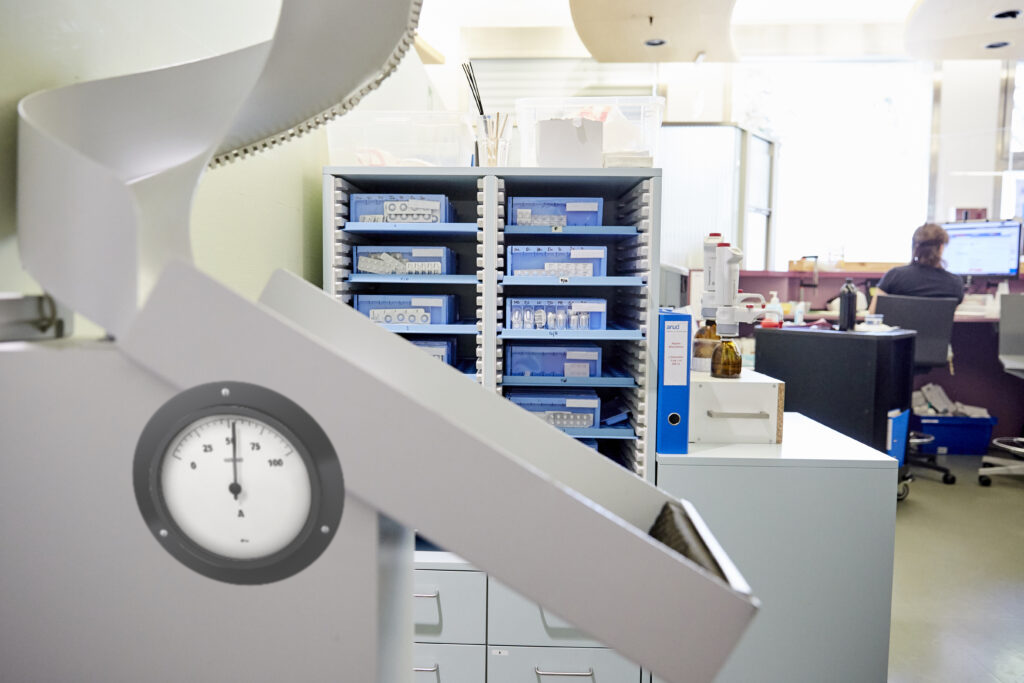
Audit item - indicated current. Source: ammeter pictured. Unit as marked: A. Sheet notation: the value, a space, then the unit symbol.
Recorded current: 55 A
